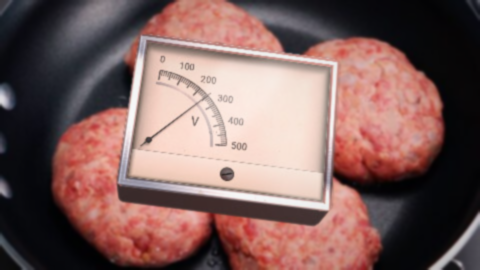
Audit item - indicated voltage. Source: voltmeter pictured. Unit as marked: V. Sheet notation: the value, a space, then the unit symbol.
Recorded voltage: 250 V
